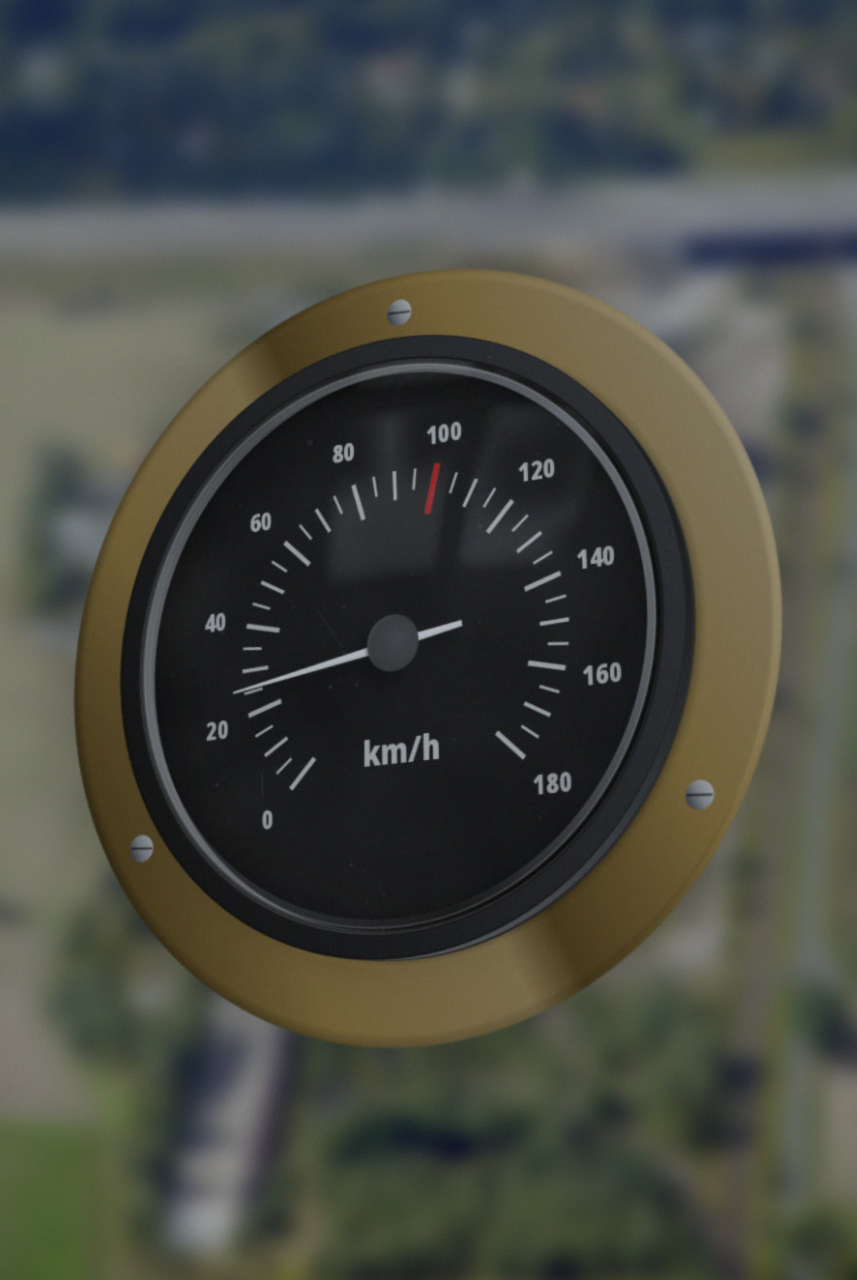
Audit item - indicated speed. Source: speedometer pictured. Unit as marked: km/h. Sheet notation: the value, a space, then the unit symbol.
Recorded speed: 25 km/h
